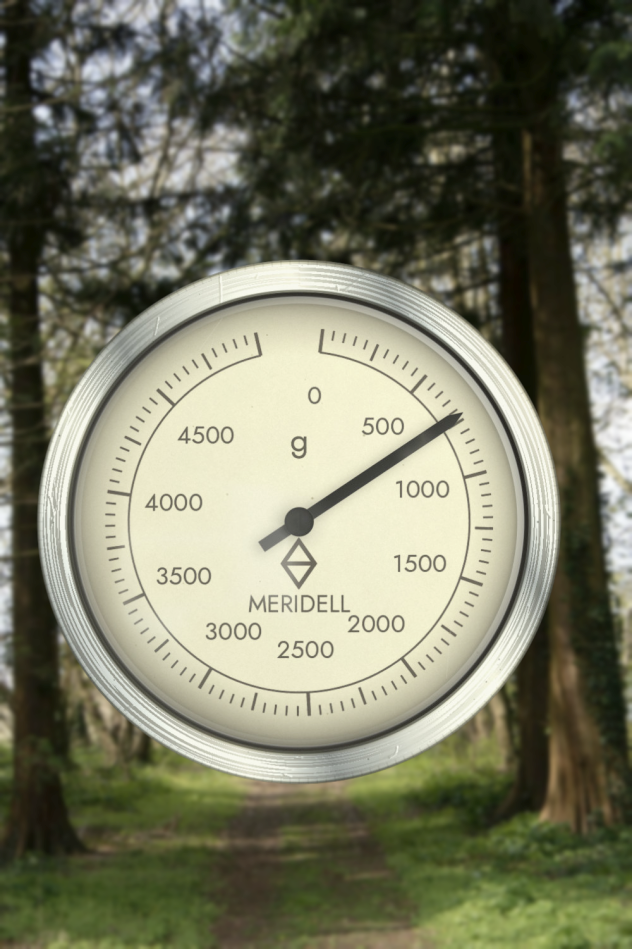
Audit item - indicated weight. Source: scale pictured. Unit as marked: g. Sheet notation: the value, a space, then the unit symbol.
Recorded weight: 725 g
